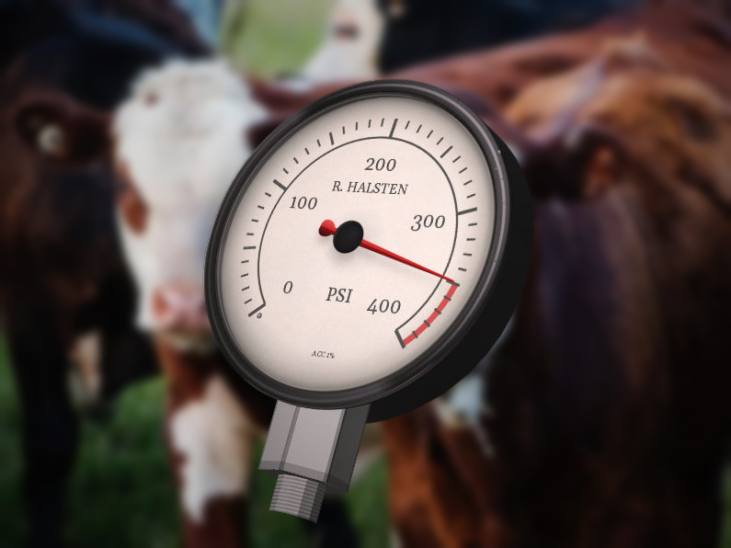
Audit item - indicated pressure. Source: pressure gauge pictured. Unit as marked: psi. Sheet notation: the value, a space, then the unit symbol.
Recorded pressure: 350 psi
